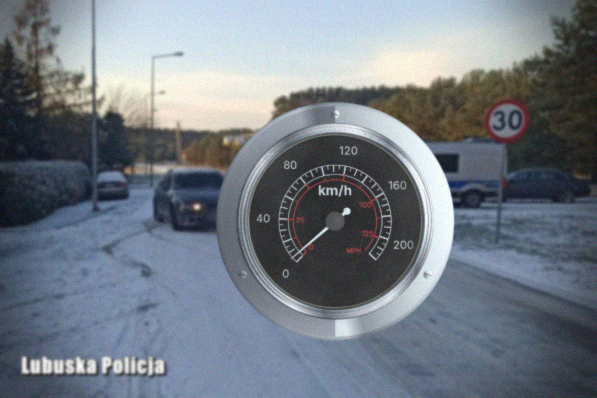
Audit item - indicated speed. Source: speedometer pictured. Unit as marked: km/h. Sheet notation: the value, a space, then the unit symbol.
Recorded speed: 5 km/h
